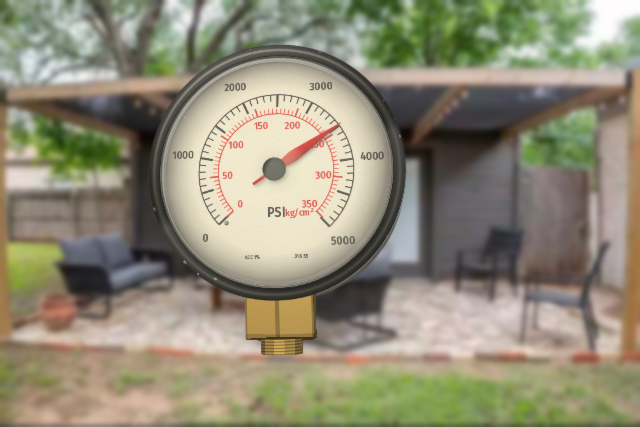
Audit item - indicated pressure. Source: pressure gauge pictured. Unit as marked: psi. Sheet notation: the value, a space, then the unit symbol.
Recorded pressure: 3500 psi
